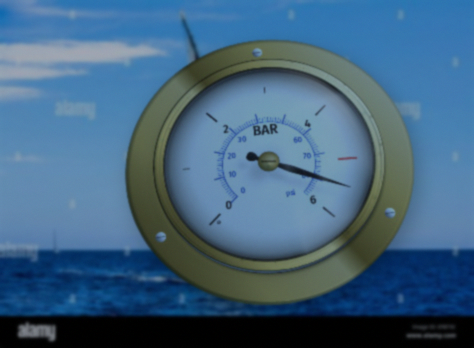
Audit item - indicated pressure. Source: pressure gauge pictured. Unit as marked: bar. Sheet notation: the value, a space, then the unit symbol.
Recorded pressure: 5.5 bar
